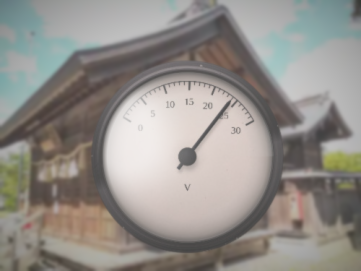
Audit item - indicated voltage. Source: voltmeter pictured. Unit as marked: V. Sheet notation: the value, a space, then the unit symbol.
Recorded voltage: 24 V
